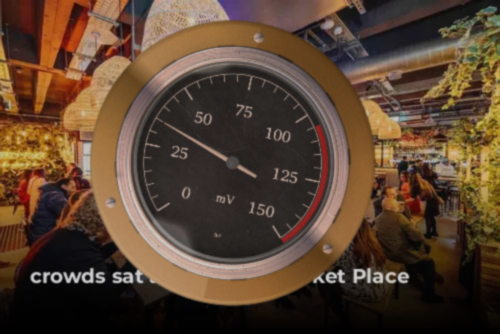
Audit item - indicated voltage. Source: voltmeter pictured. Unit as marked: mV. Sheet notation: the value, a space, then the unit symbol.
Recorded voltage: 35 mV
